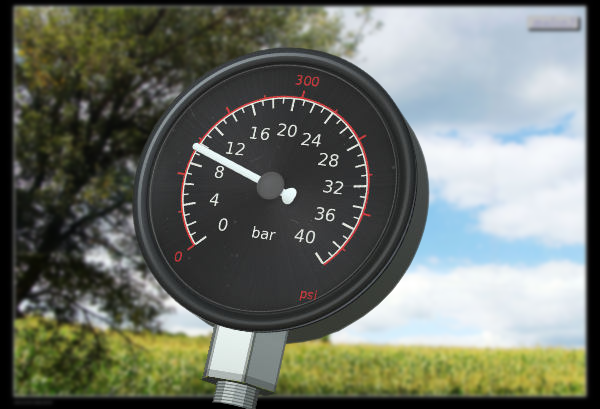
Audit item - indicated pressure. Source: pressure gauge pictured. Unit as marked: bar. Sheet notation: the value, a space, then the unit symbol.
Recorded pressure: 9.5 bar
